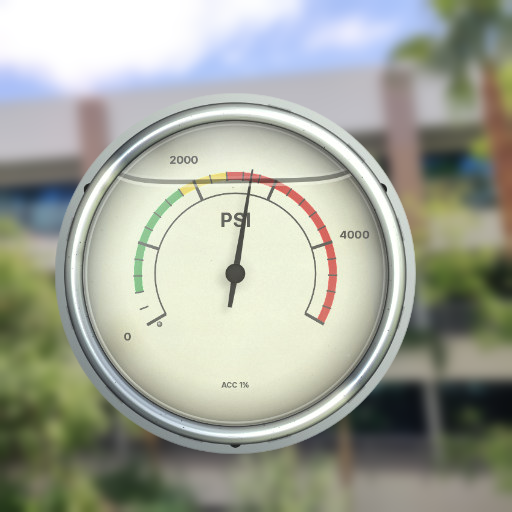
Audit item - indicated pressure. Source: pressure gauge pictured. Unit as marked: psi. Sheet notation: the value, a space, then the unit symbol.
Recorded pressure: 2700 psi
